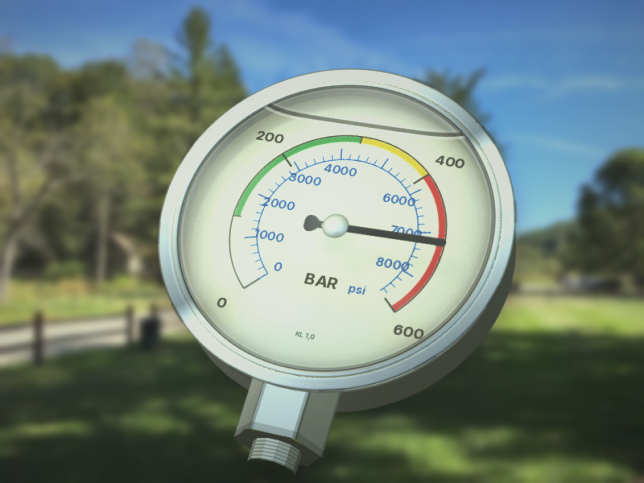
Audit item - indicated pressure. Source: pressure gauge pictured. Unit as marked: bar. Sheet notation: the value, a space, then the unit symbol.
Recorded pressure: 500 bar
